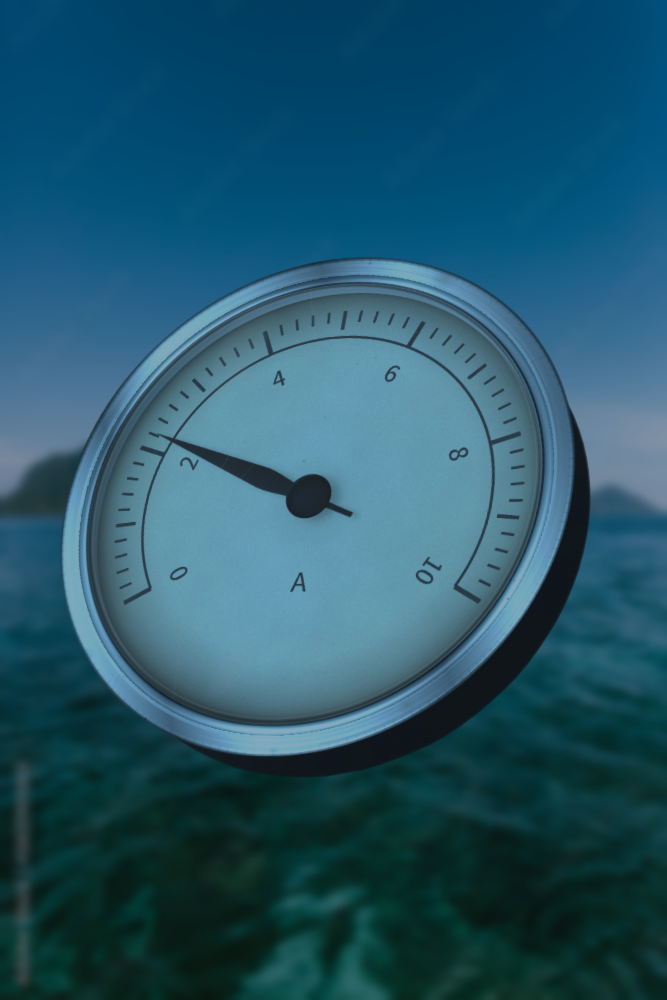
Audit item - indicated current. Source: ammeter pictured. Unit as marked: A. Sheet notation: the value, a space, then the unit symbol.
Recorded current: 2.2 A
